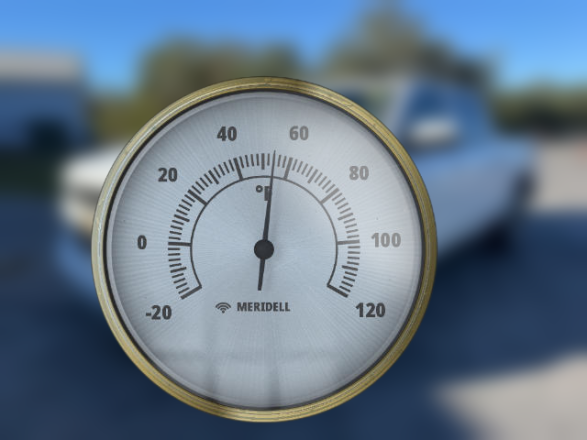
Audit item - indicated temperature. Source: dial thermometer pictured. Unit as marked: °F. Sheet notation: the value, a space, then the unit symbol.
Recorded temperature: 54 °F
